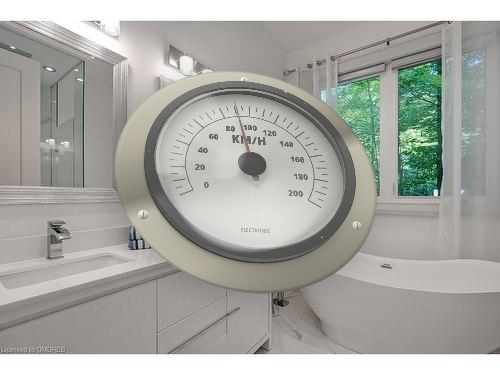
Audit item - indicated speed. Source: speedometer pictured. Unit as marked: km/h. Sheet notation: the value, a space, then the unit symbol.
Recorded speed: 90 km/h
